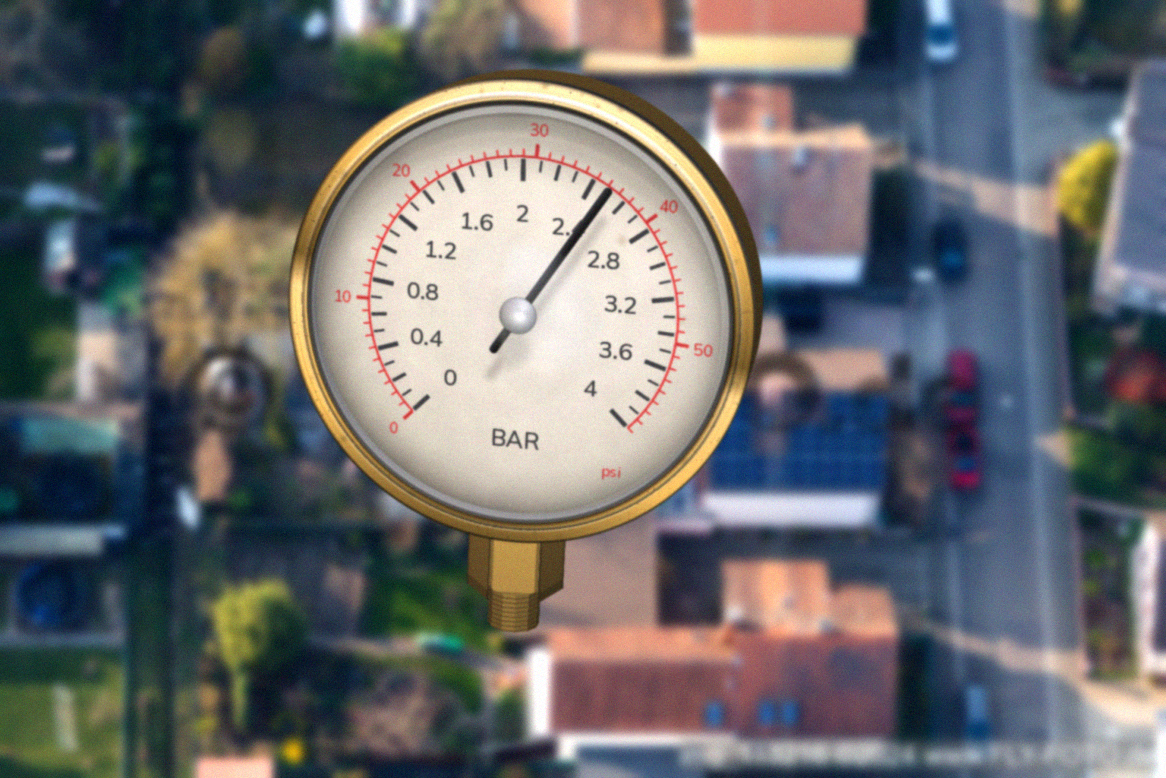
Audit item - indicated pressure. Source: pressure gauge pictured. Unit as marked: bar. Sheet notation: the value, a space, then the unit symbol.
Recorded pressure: 2.5 bar
